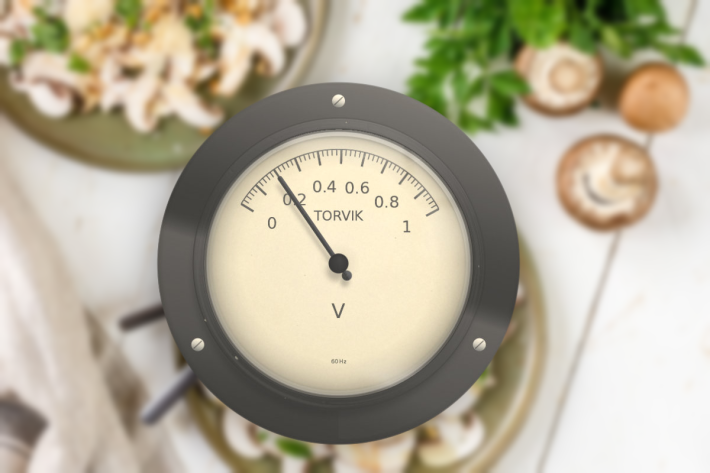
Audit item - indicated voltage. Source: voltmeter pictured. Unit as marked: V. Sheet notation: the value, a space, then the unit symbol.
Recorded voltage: 0.2 V
